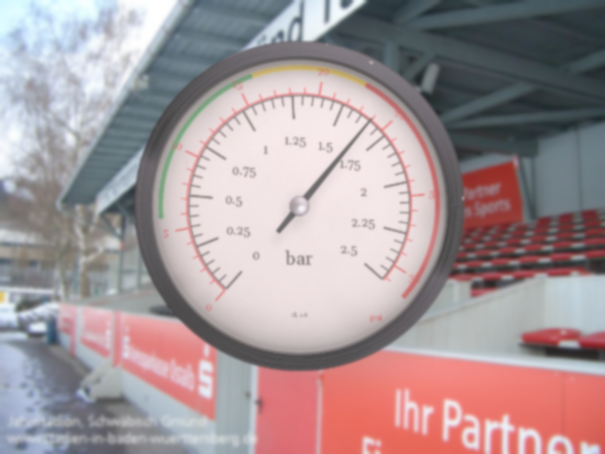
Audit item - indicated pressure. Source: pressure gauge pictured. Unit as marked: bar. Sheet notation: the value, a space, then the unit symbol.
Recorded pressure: 1.65 bar
